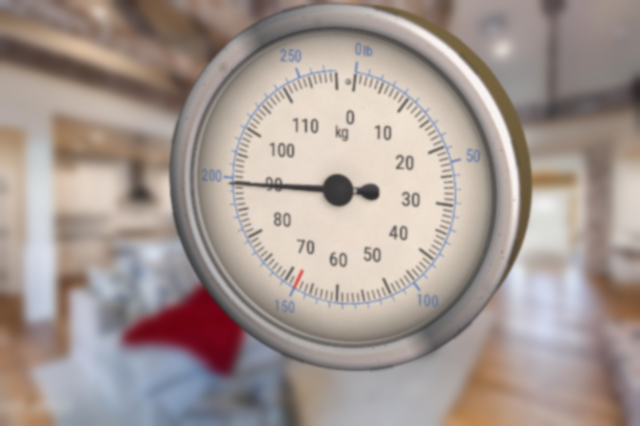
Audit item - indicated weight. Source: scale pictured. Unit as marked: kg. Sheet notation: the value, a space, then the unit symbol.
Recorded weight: 90 kg
